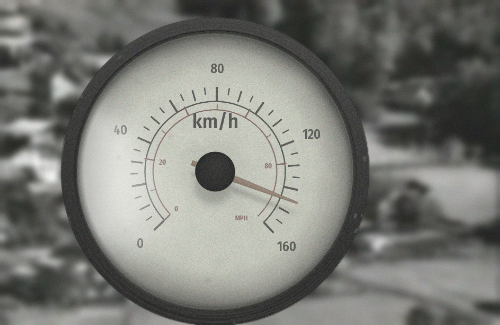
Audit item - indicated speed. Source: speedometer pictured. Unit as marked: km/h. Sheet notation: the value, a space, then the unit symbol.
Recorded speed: 145 km/h
